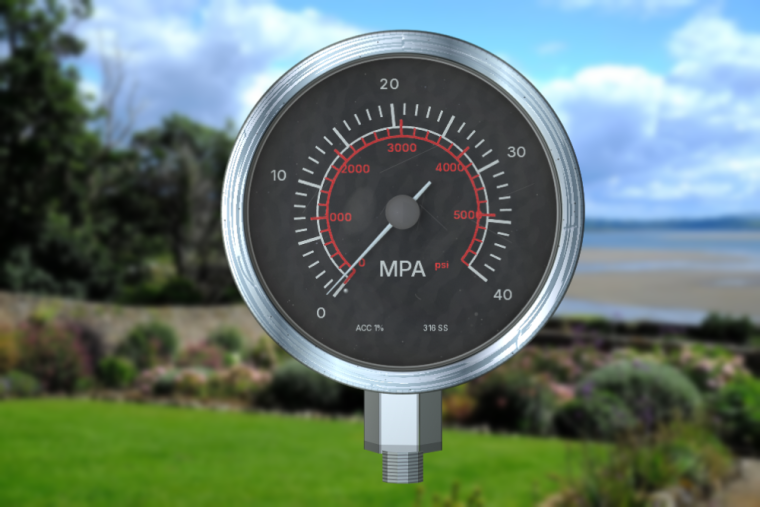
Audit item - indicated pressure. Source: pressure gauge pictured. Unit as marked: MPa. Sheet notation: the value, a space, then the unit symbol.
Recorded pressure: 0.5 MPa
